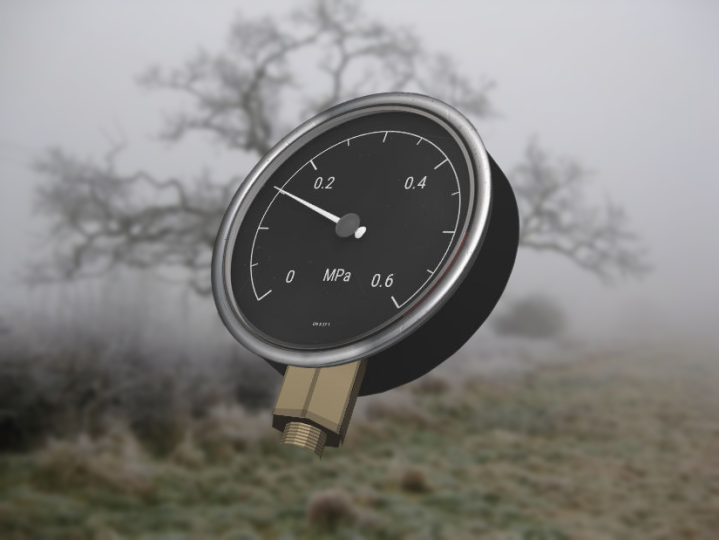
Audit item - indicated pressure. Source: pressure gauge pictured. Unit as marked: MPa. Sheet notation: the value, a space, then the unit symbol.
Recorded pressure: 0.15 MPa
